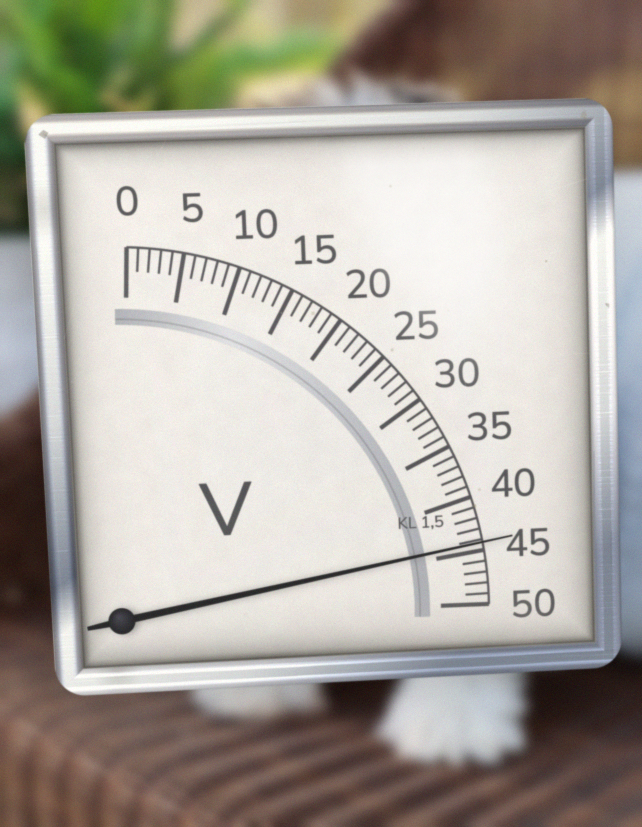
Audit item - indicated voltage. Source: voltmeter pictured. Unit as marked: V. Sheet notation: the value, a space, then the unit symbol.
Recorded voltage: 44 V
